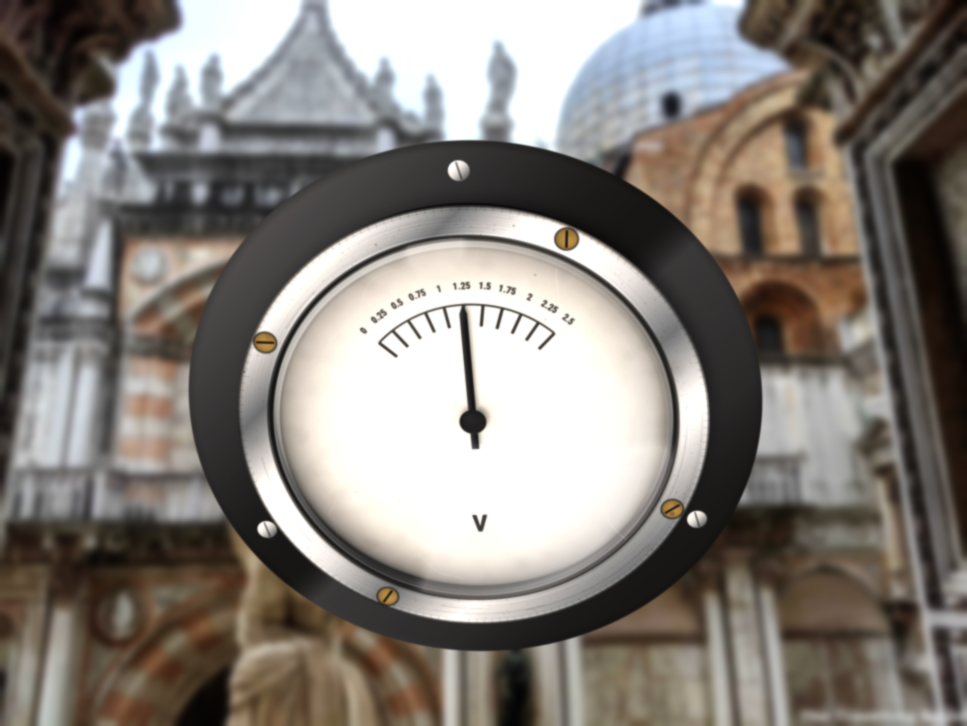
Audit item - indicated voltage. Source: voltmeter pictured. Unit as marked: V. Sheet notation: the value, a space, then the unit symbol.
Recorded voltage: 1.25 V
